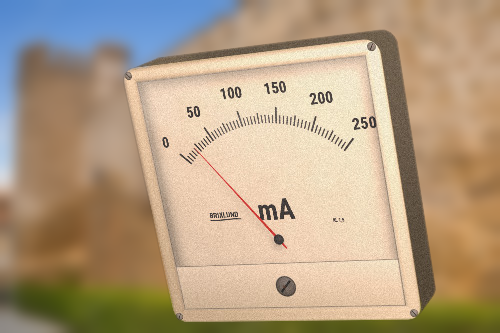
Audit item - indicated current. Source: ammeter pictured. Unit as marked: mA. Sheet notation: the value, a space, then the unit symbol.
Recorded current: 25 mA
